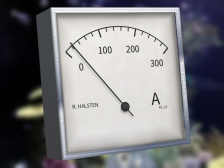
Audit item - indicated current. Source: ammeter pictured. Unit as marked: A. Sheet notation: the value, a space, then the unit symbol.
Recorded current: 20 A
